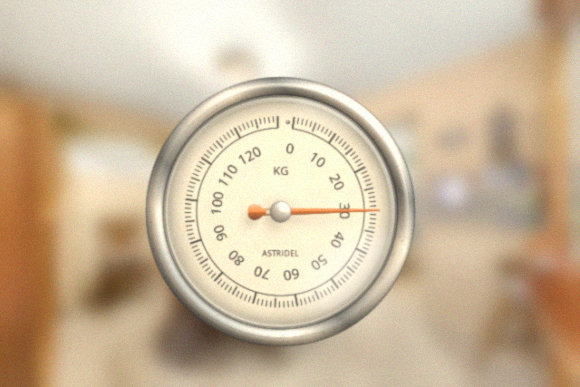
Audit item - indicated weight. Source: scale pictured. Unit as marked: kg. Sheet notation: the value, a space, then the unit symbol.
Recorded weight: 30 kg
